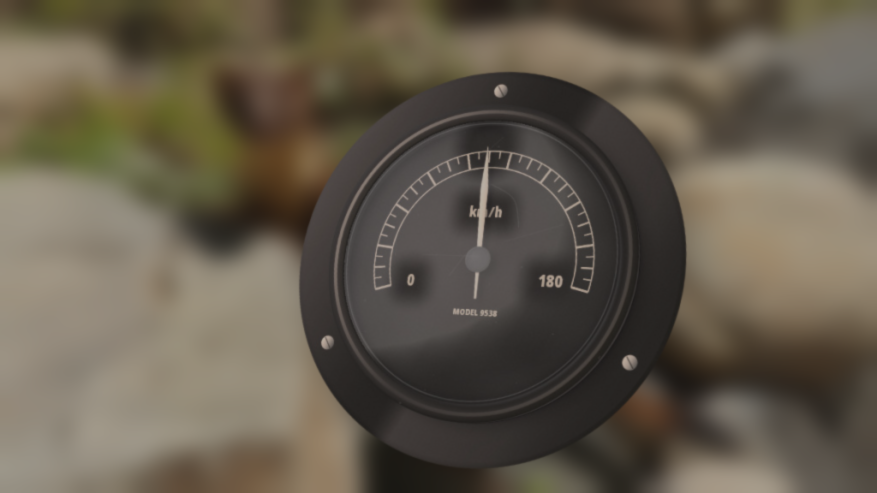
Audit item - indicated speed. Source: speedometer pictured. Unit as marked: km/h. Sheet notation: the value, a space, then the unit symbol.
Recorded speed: 90 km/h
